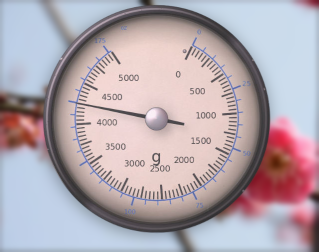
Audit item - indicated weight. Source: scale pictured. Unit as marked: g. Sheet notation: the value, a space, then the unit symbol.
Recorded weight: 4250 g
